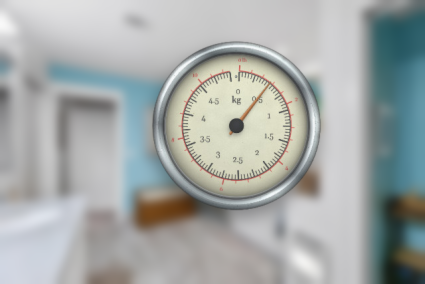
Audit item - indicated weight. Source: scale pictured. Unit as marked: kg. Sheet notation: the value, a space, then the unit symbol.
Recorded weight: 0.5 kg
